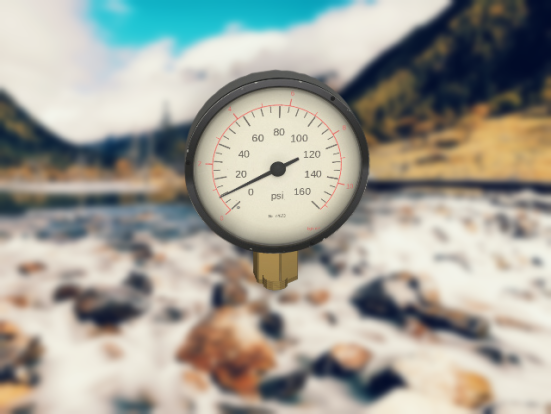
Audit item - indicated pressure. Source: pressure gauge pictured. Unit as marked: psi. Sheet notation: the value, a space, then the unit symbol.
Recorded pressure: 10 psi
